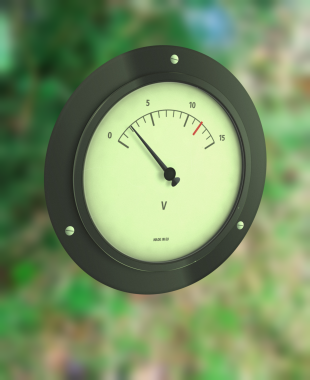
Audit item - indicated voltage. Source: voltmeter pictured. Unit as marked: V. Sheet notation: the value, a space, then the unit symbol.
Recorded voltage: 2 V
